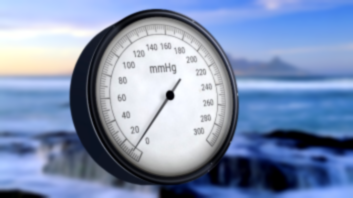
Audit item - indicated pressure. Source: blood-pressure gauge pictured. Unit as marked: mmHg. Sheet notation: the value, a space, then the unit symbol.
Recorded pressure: 10 mmHg
